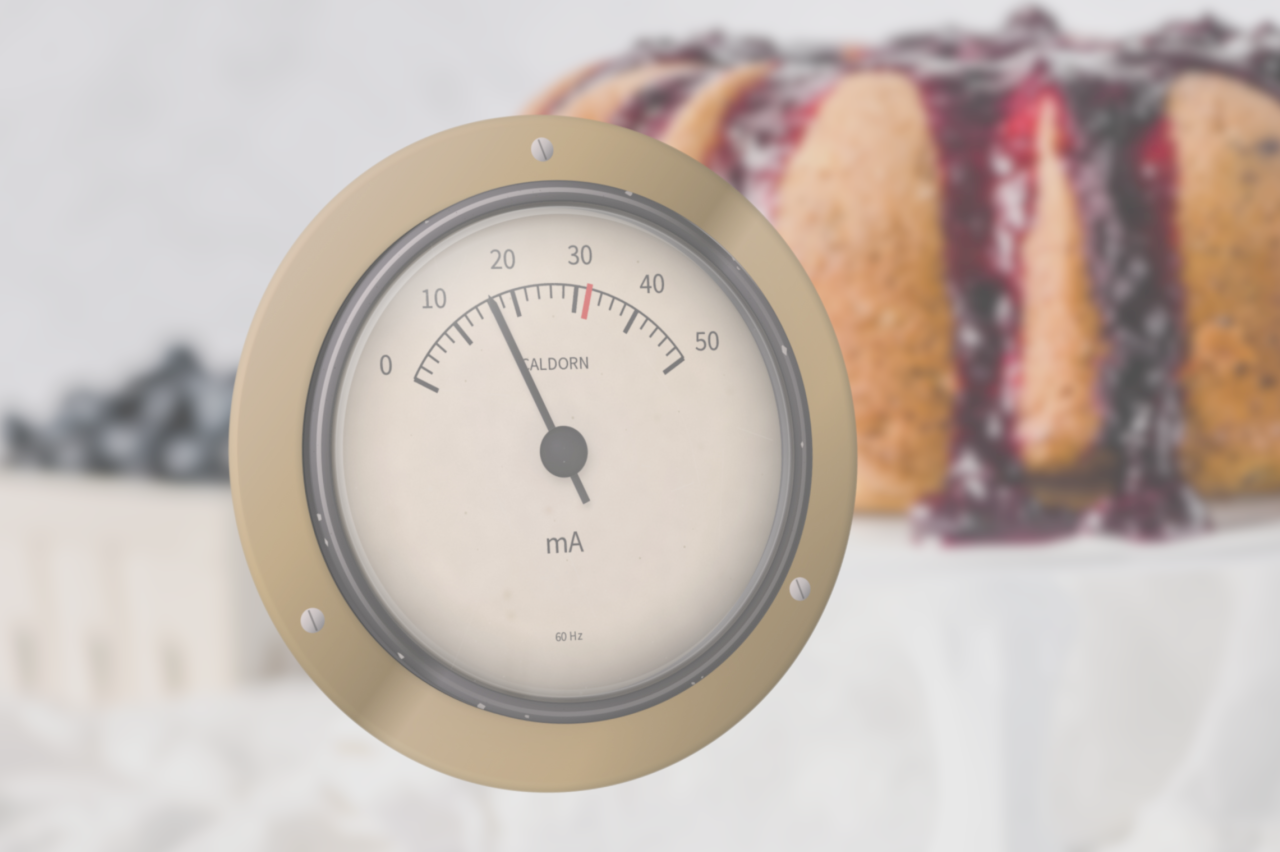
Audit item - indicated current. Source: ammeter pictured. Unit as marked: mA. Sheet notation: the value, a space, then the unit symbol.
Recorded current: 16 mA
